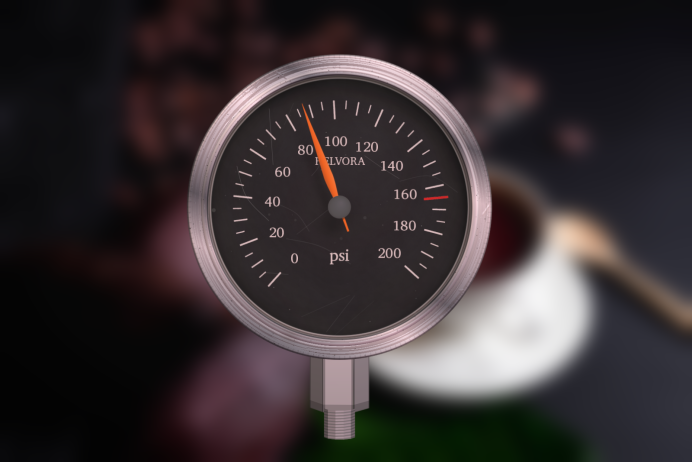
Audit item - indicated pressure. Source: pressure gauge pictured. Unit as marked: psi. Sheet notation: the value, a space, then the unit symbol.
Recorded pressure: 87.5 psi
